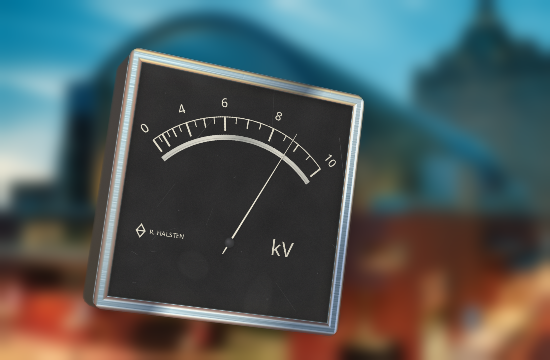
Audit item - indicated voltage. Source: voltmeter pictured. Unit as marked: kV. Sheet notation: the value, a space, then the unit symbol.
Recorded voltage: 8.75 kV
